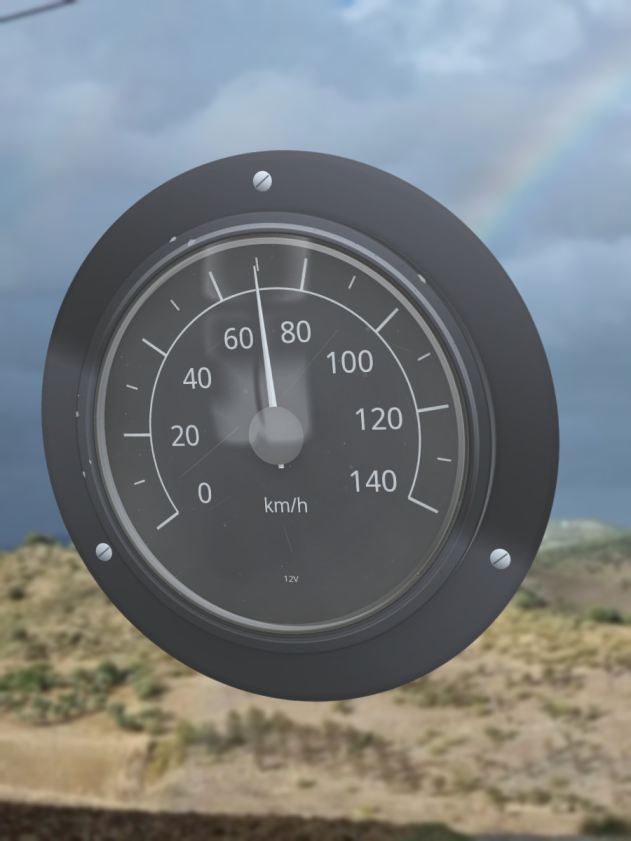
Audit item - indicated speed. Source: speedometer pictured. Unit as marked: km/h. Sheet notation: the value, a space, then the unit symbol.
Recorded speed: 70 km/h
